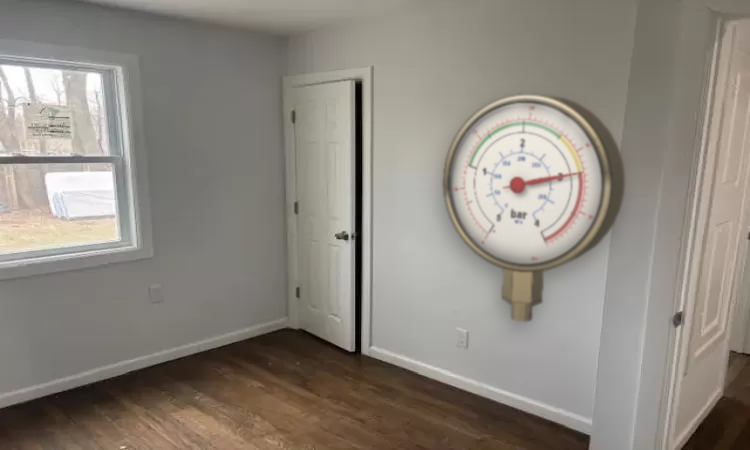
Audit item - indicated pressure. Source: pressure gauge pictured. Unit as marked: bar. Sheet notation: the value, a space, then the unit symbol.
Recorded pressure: 3 bar
